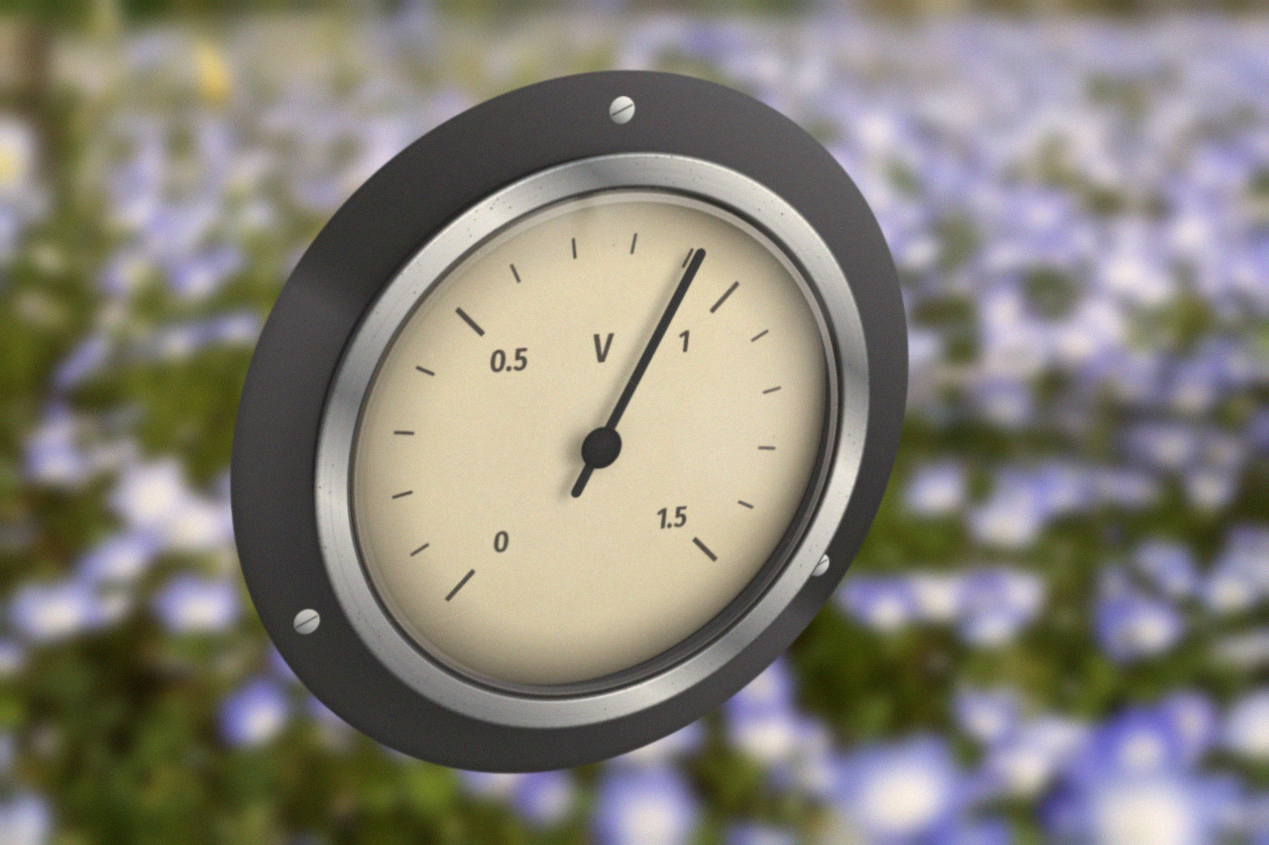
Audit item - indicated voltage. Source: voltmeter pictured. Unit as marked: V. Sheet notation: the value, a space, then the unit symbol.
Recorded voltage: 0.9 V
